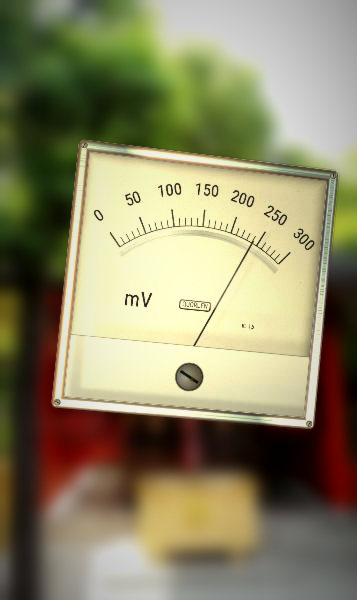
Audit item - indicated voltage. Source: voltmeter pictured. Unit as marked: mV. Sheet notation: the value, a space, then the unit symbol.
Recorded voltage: 240 mV
